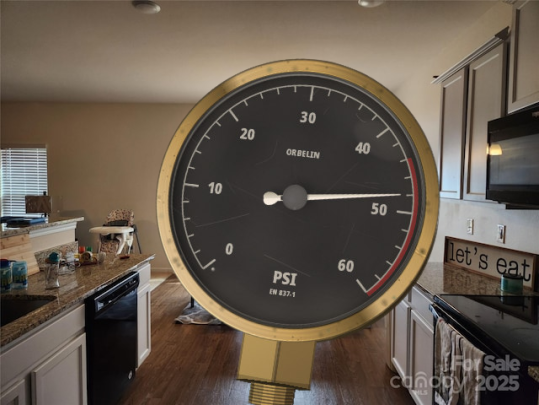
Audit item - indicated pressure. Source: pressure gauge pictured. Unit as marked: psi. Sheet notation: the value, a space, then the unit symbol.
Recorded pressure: 48 psi
